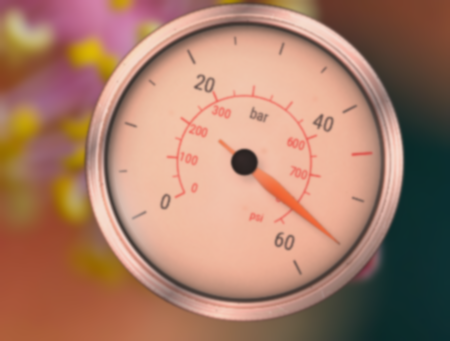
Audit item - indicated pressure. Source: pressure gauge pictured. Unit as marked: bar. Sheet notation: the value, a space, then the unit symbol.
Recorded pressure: 55 bar
